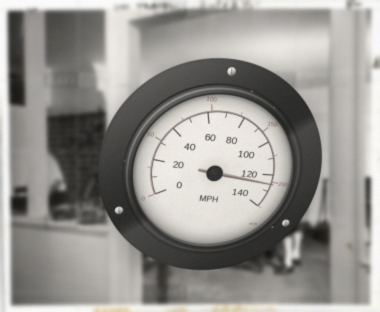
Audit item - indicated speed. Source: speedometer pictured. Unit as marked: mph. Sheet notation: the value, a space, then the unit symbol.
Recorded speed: 125 mph
